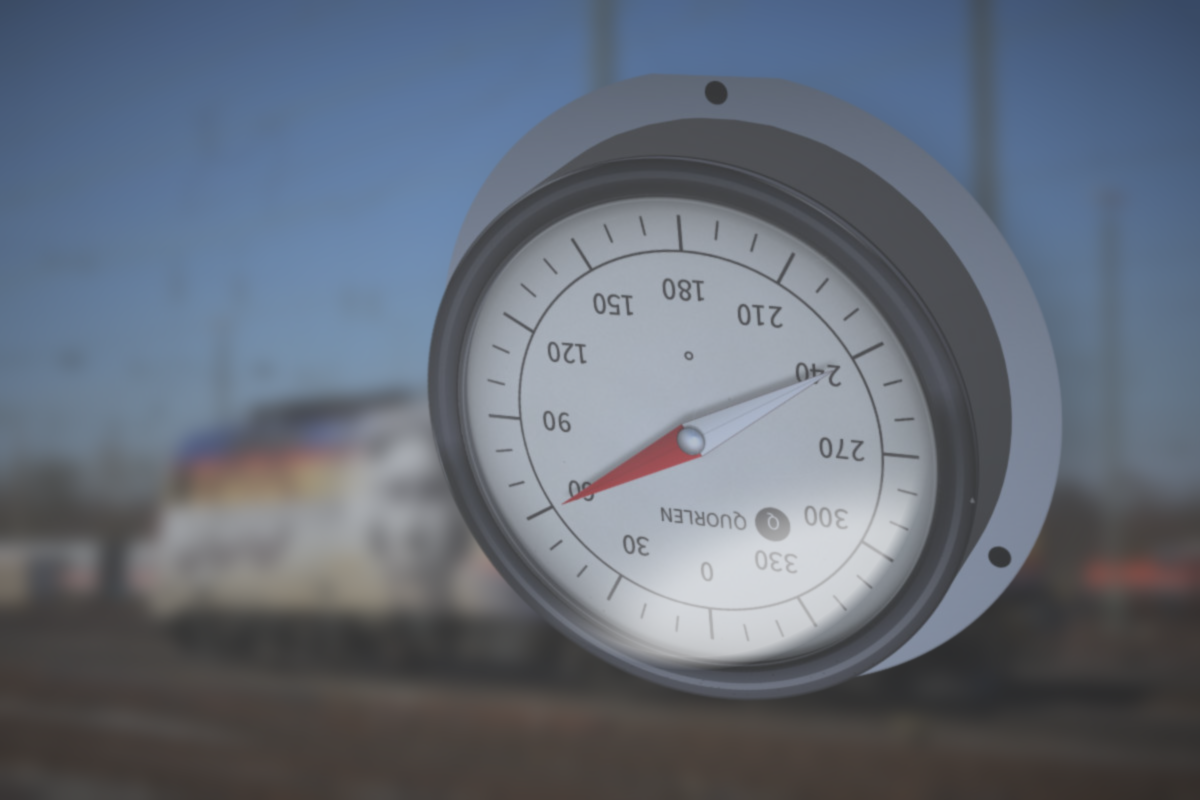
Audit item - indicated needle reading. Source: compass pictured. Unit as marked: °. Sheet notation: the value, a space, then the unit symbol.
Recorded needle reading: 60 °
